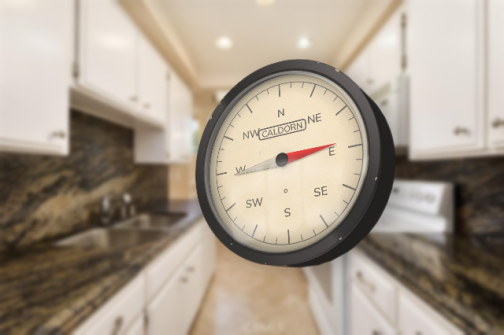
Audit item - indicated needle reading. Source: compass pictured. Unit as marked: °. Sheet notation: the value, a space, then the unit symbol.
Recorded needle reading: 85 °
